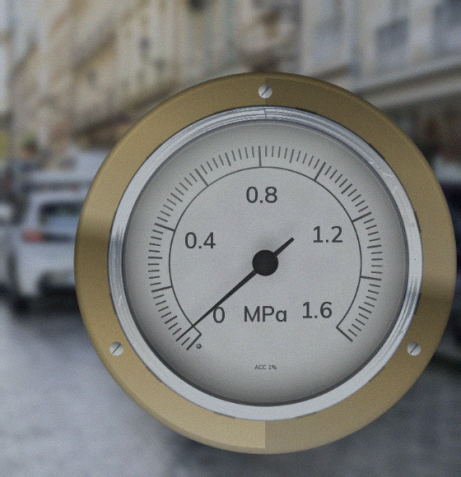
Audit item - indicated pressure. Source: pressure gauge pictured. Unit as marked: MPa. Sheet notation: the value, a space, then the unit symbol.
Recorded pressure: 0.04 MPa
